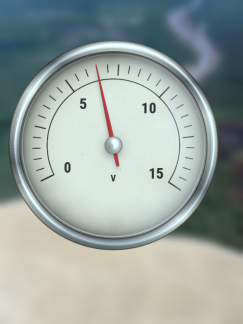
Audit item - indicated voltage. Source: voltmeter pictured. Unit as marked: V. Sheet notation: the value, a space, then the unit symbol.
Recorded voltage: 6.5 V
